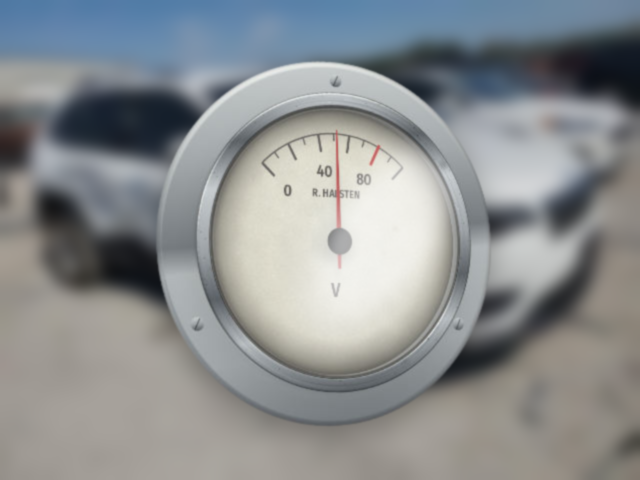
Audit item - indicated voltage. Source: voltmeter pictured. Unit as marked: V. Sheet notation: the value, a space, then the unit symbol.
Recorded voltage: 50 V
